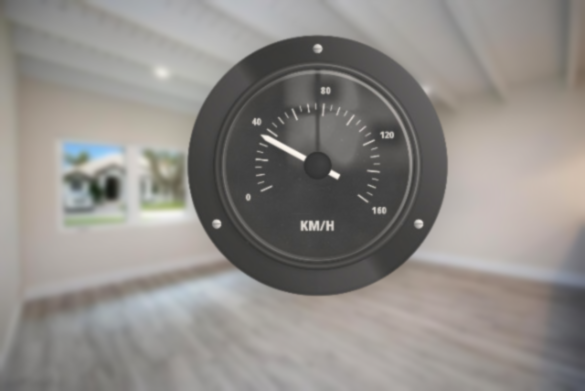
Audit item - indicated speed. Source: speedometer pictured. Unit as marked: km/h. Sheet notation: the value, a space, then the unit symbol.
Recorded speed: 35 km/h
